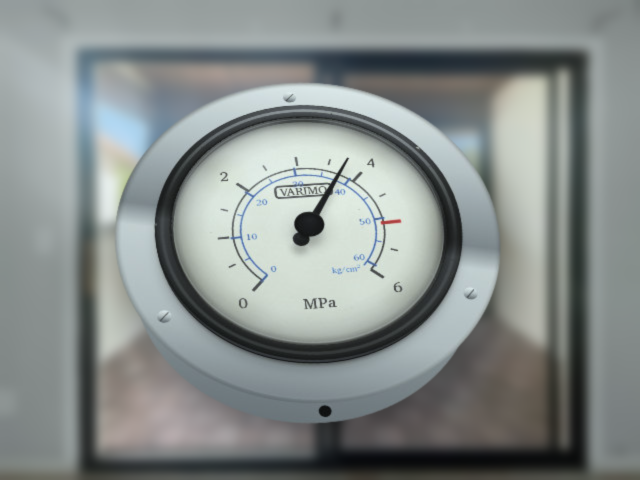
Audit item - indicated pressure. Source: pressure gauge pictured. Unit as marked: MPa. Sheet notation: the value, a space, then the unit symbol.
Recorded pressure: 3.75 MPa
